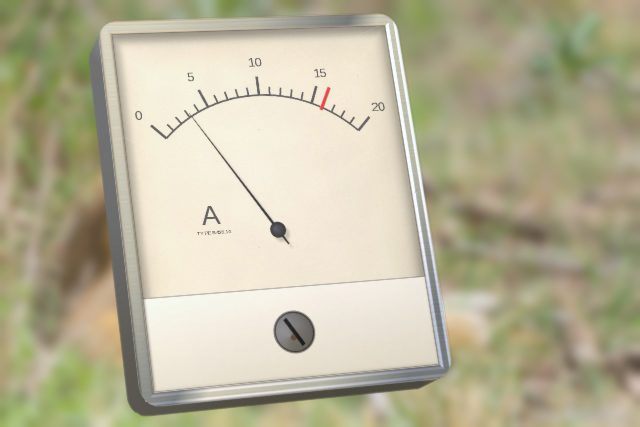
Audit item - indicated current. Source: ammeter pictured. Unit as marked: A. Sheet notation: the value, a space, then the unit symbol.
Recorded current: 3 A
